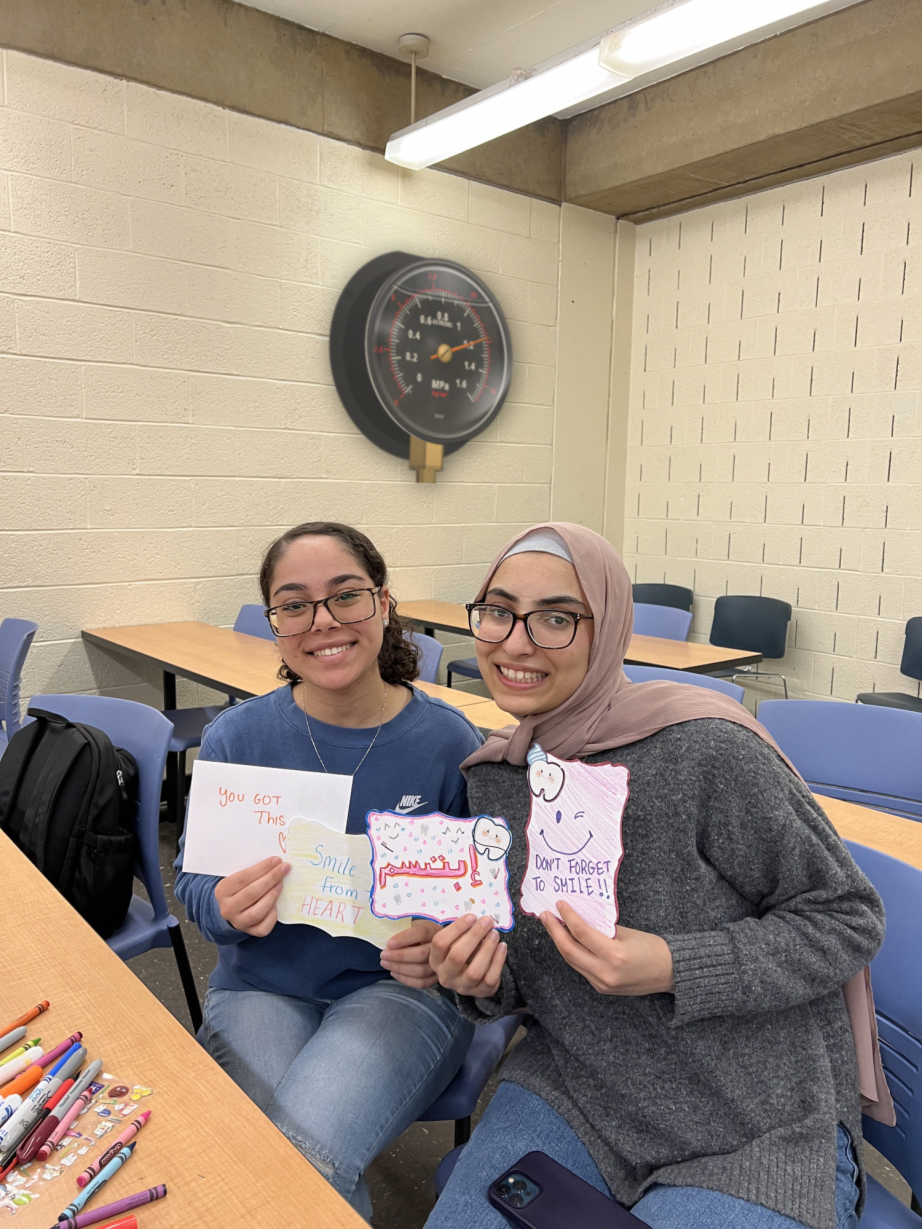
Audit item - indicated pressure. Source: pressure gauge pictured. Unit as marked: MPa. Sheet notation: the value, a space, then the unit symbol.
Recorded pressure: 1.2 MPa
